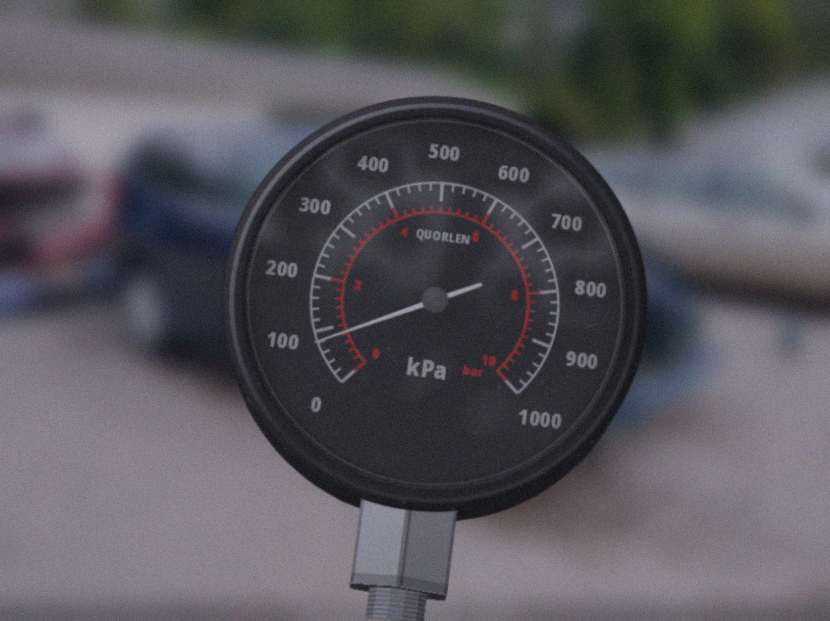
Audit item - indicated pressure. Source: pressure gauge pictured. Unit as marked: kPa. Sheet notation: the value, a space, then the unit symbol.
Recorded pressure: 80 kPa
